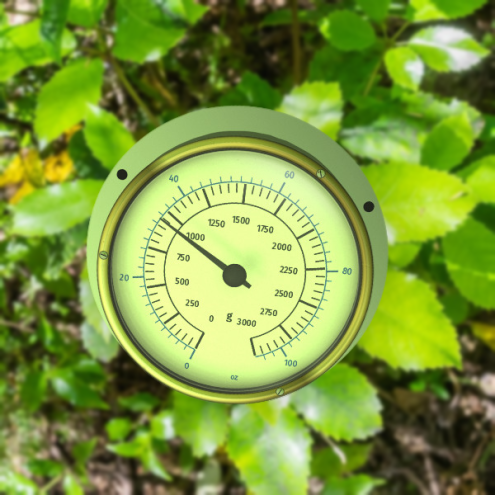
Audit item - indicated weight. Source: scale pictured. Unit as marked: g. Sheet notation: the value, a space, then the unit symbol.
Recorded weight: 950 g
